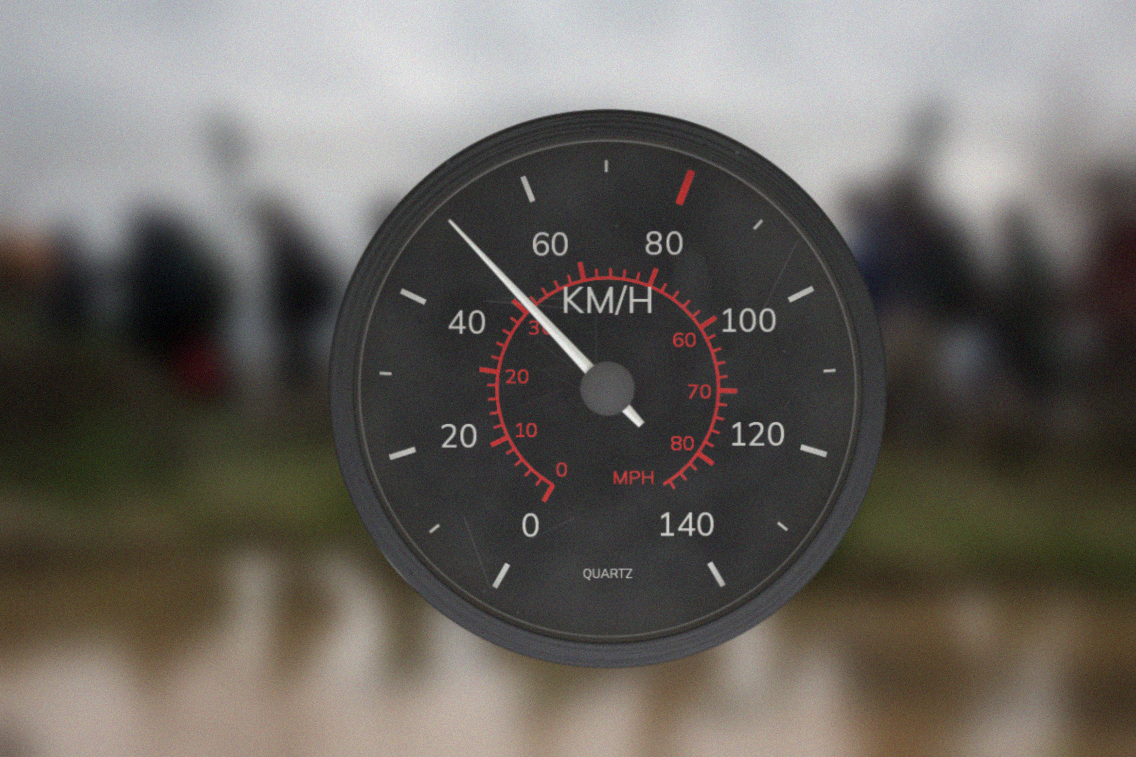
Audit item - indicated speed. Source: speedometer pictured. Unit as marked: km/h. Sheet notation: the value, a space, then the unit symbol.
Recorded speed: 50 km/h
